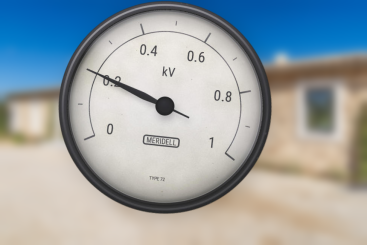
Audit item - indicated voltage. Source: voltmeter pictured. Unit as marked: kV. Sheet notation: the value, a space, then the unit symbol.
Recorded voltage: 0.2 kV
